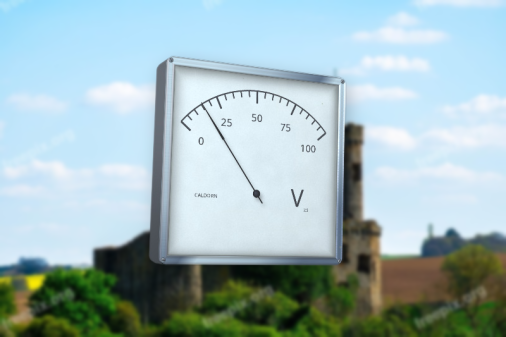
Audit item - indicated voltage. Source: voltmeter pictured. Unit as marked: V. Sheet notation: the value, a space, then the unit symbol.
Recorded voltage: 15 V
